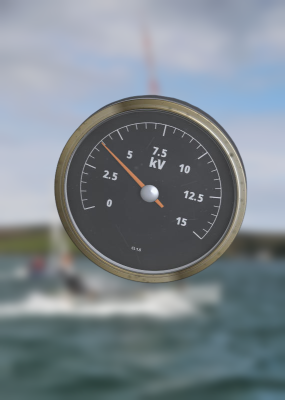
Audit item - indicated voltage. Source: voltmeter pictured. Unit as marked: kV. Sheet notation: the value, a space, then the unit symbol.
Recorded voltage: 4 kV
